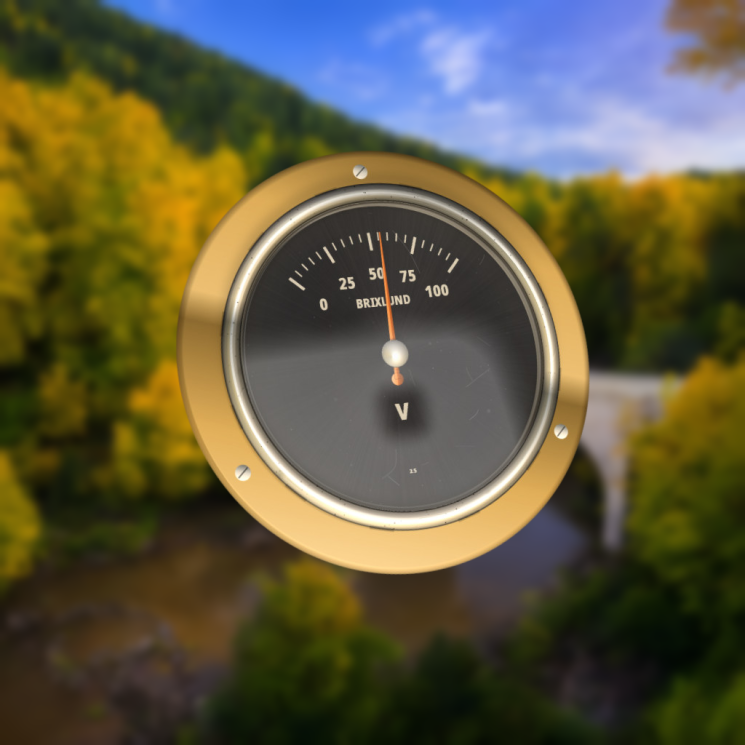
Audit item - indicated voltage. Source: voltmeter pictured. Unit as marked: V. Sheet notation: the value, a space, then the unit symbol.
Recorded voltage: 55 V
